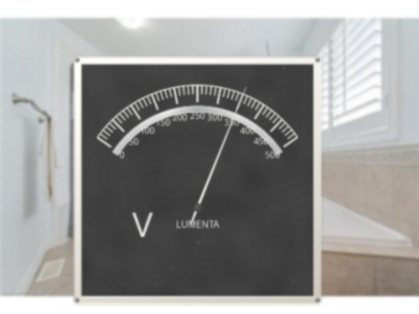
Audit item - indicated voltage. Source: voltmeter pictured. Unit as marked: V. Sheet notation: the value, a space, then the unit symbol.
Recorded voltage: 350 V
